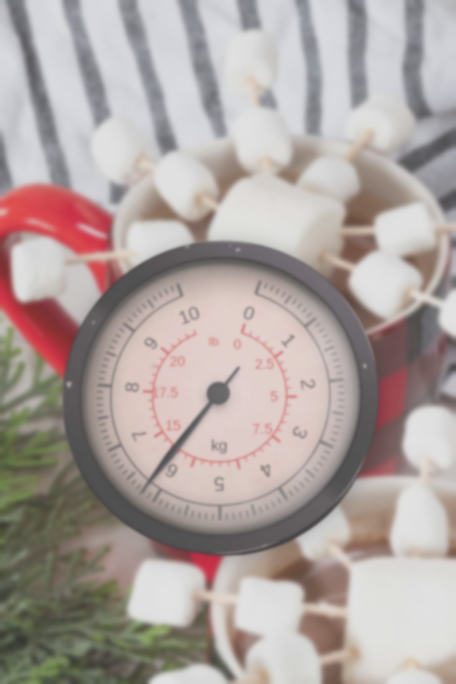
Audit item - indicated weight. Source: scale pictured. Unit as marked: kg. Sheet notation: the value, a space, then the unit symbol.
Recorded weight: 6.2 kg
